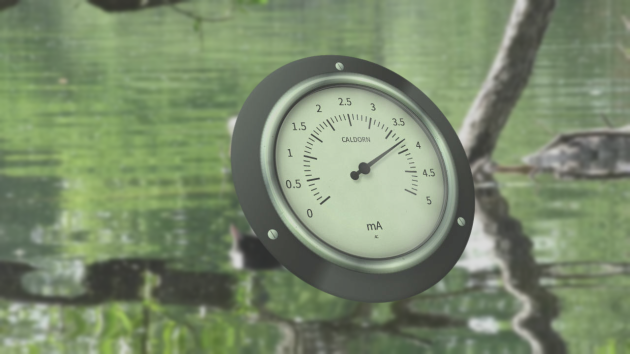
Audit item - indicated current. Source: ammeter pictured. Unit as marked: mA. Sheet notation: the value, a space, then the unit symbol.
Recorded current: 3.8 mA
